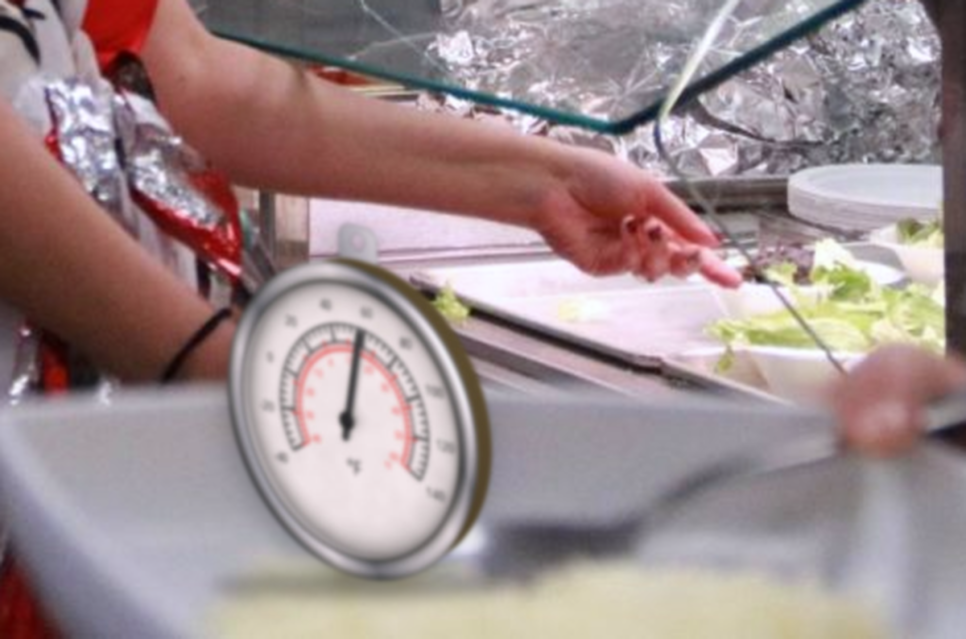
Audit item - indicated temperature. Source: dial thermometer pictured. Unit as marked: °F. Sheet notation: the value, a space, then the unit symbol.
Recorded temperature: 60 °F
